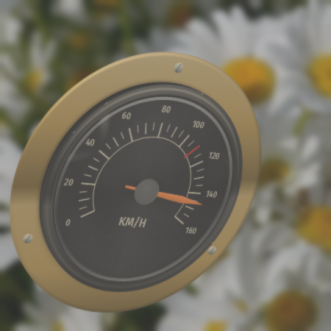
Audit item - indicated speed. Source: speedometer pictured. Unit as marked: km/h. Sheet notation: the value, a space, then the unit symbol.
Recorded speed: 145 km/h
